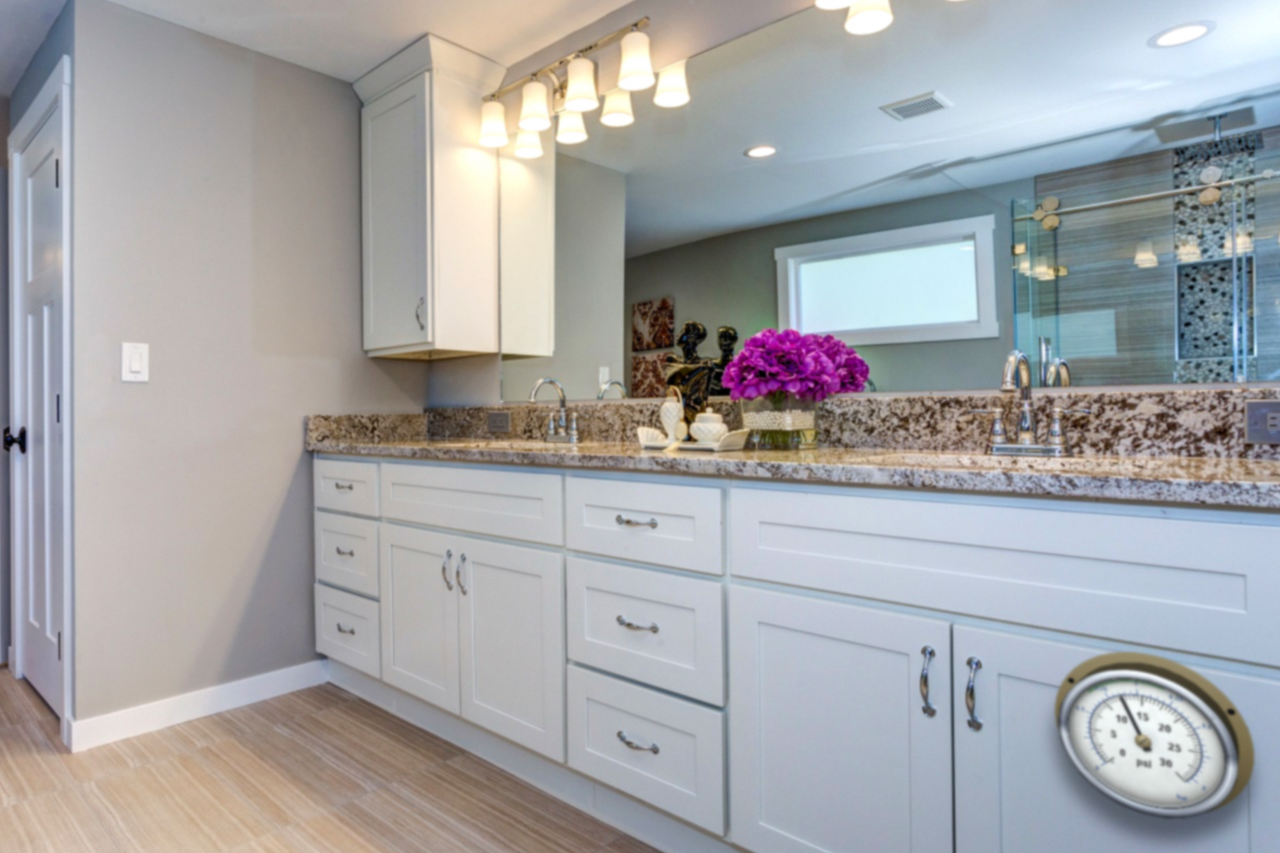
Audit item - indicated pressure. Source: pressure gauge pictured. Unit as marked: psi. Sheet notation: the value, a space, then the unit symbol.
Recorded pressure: 12.5 psi
